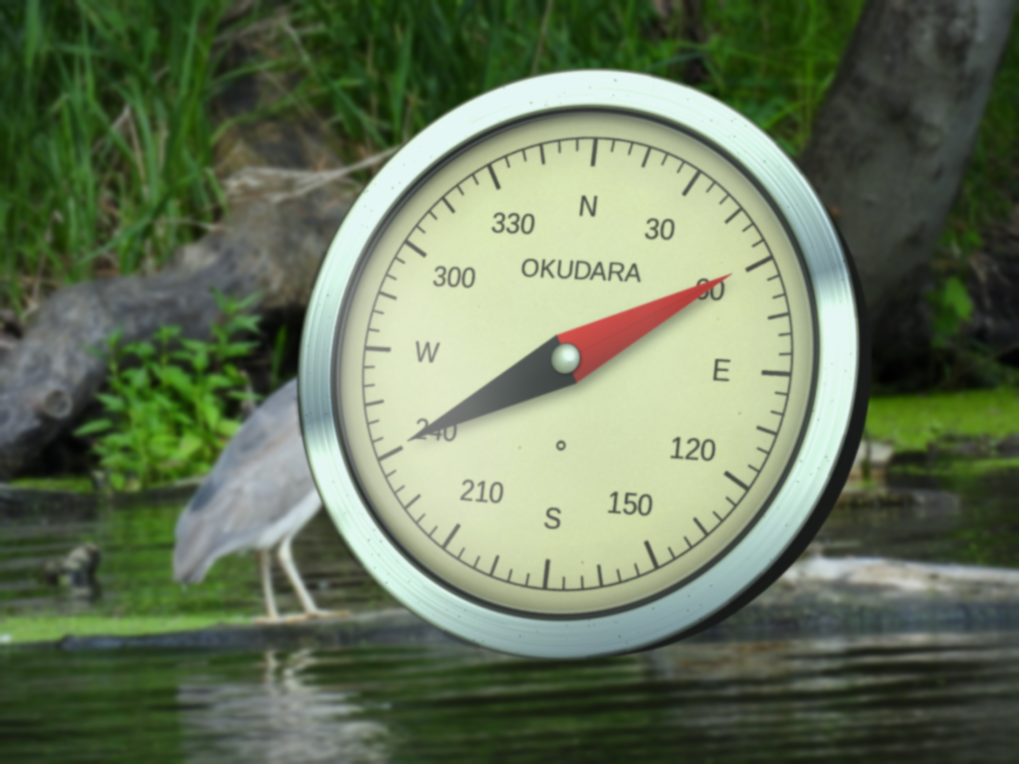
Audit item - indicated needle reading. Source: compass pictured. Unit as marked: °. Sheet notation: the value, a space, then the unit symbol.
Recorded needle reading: 60 °
